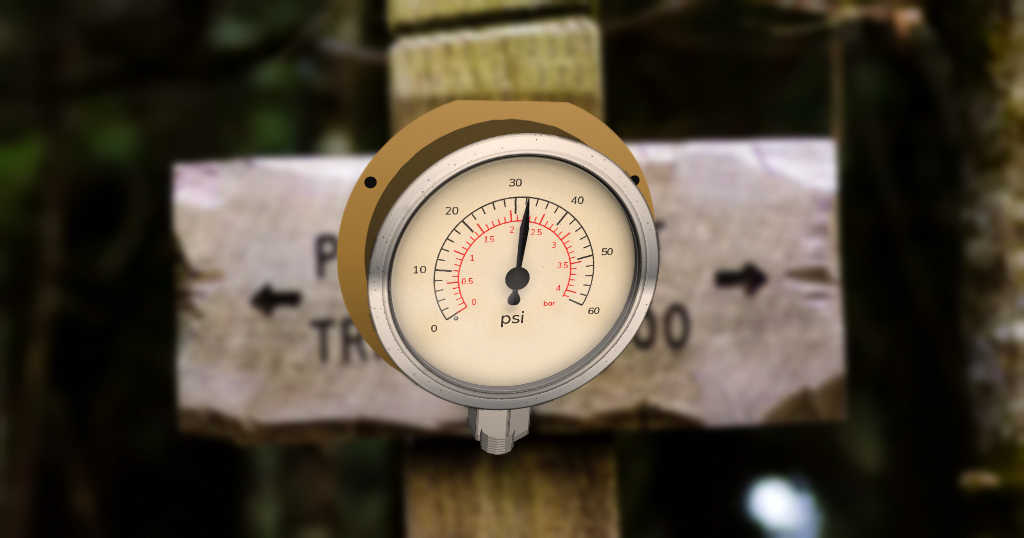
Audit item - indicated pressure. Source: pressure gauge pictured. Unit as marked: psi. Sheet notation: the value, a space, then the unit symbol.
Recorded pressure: 32 psi
